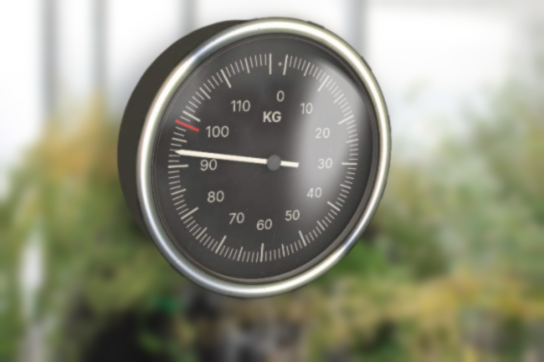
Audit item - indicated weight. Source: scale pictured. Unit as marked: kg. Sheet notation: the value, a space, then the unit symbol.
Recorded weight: 93 kg
